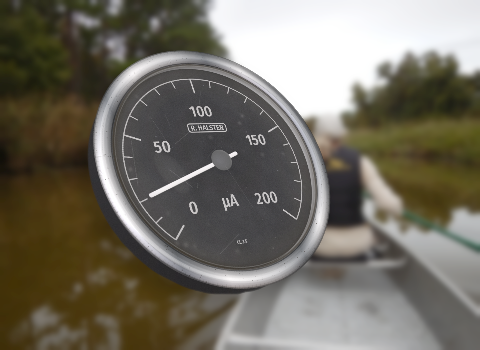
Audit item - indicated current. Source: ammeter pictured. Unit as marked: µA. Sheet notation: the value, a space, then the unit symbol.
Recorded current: 20 µA
